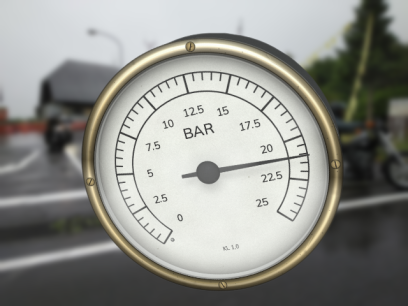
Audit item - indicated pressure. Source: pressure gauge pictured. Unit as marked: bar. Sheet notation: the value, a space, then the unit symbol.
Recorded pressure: 21 bar
